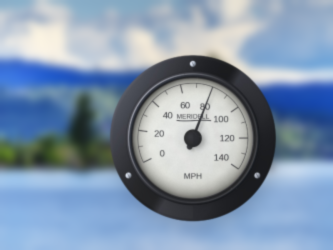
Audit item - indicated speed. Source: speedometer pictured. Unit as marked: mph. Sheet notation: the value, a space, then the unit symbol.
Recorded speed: 80 mph
